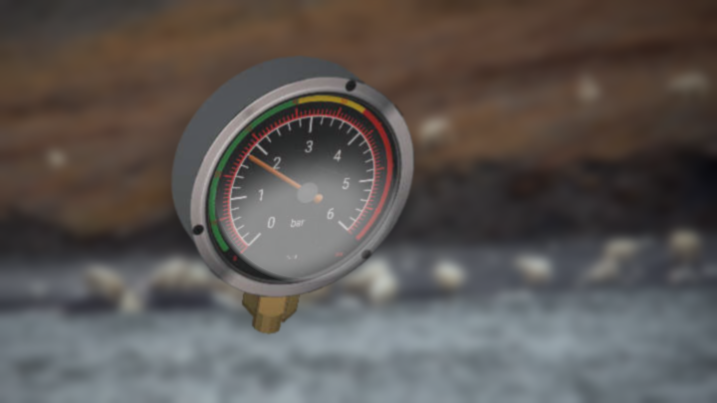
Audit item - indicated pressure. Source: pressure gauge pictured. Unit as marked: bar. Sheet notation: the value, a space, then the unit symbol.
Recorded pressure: 1.8 bar
